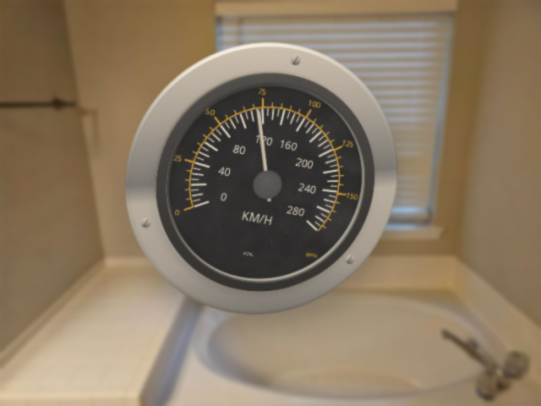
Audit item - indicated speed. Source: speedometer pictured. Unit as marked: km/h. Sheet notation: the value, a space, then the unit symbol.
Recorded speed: 115 km/h
